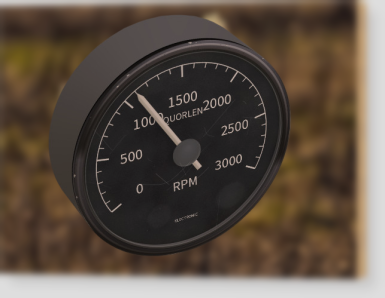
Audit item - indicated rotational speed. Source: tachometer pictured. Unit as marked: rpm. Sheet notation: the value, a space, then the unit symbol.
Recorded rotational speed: 1100 rpm
